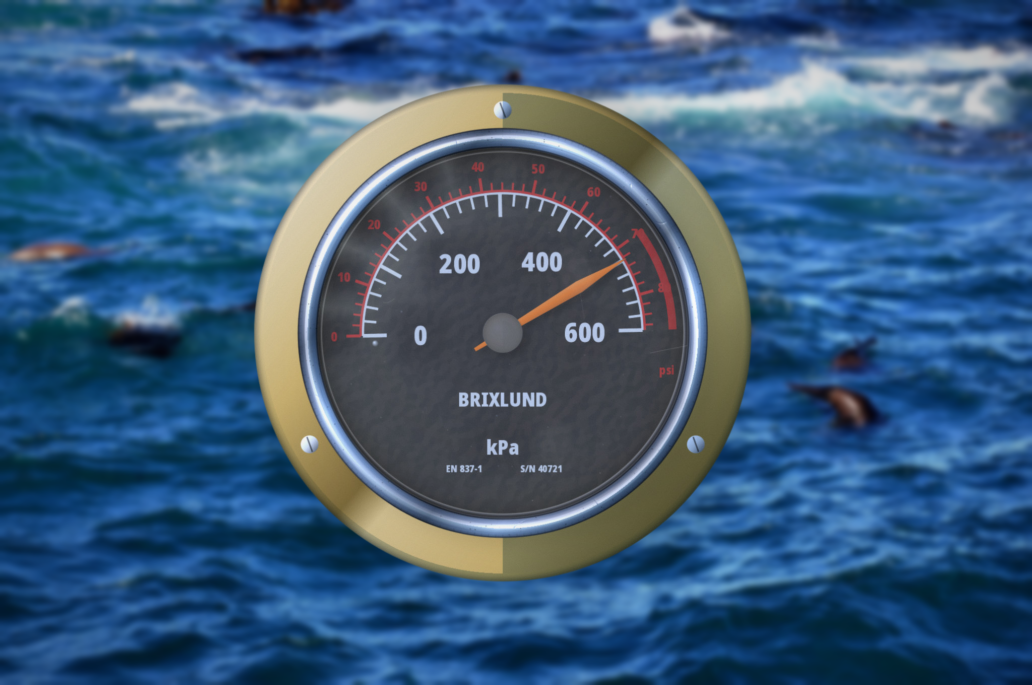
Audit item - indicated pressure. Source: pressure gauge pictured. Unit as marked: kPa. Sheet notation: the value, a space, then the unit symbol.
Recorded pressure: 500 kPa
